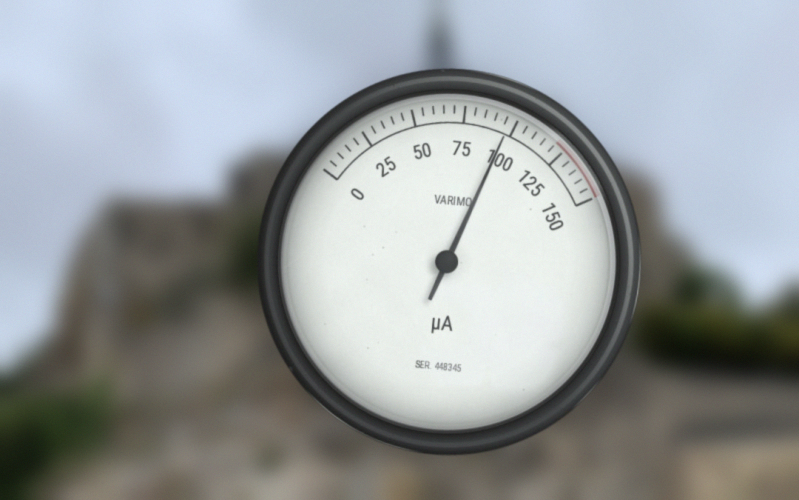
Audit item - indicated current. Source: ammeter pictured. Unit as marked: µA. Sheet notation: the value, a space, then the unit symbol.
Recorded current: 97.5 µA
